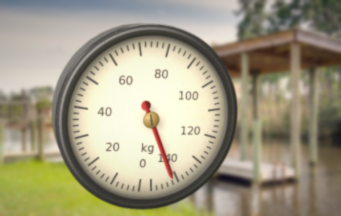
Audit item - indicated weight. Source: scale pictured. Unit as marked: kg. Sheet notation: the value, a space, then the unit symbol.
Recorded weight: 142 kg
